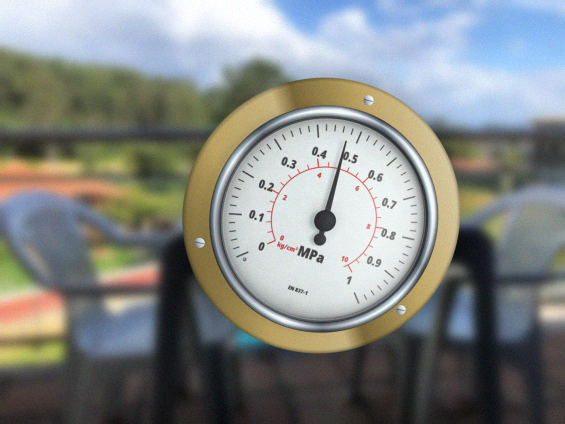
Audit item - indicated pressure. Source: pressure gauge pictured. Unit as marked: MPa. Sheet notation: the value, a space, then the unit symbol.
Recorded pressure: 0.47 MPa
